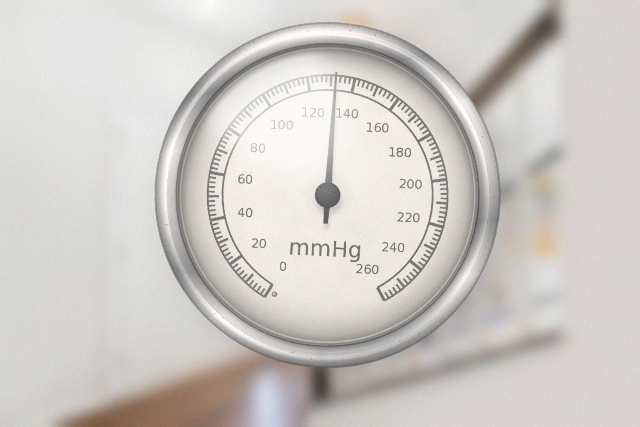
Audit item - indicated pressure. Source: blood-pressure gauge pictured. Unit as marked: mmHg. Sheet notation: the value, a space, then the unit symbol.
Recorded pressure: 132 mmHg
